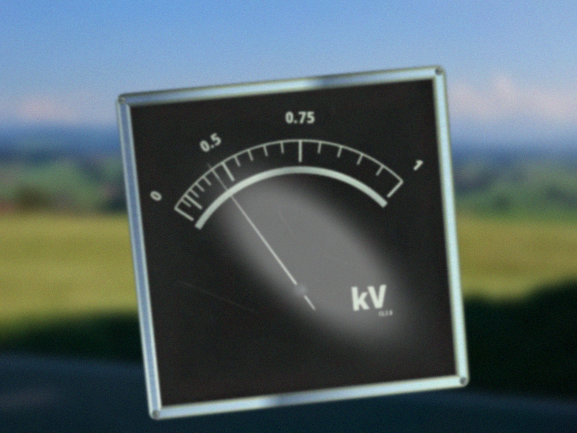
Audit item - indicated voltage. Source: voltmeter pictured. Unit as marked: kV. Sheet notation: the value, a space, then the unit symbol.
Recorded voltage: 0.45 kV
